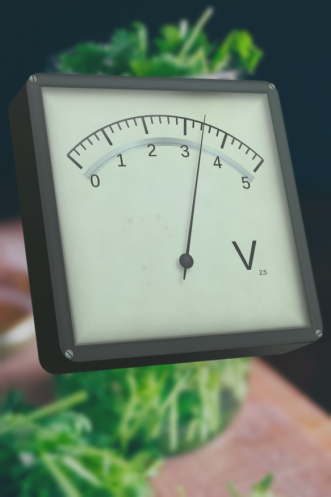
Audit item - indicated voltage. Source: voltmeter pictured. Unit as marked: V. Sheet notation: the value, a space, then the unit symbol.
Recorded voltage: 3.4 V
